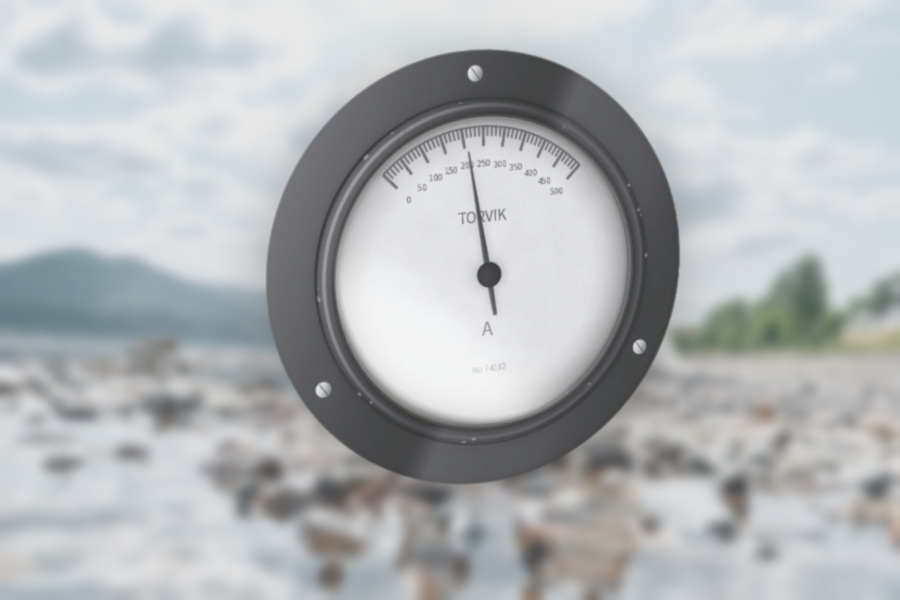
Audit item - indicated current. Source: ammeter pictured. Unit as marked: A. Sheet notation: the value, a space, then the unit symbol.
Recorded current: 200 A
